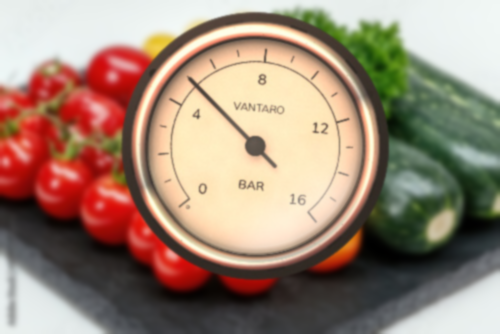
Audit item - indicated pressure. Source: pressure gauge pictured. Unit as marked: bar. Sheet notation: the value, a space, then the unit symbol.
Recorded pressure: 5 bar
